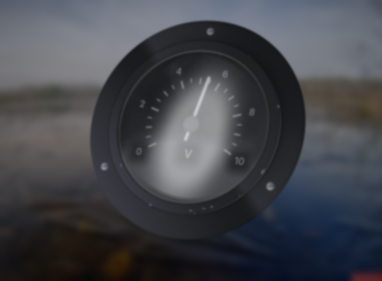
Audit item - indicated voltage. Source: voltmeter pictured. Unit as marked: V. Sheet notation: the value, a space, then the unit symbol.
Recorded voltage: 5.5 V
